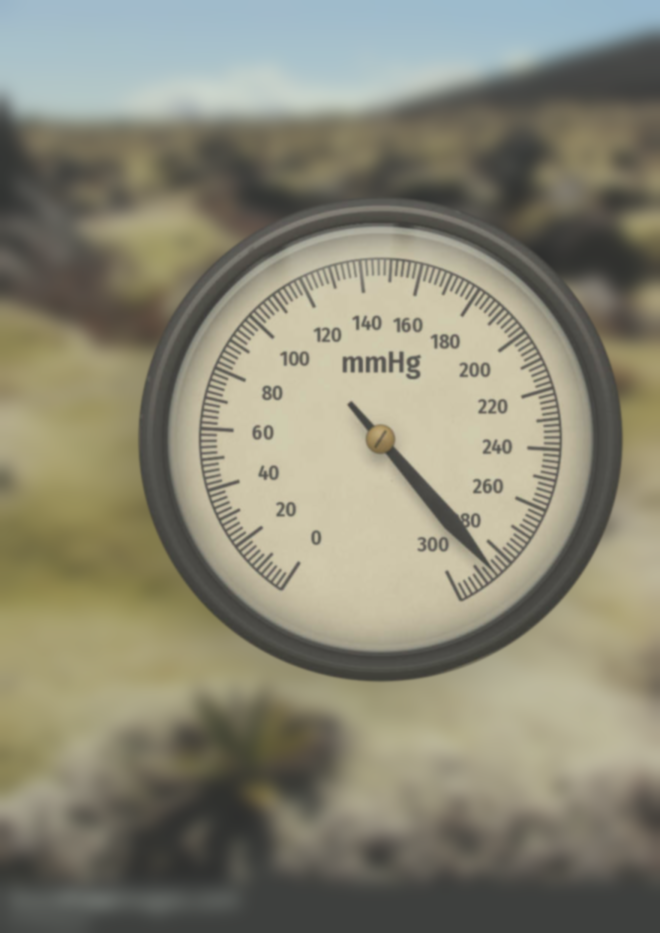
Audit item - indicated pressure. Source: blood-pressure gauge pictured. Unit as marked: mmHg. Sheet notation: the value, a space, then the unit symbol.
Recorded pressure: 286 mmHg
